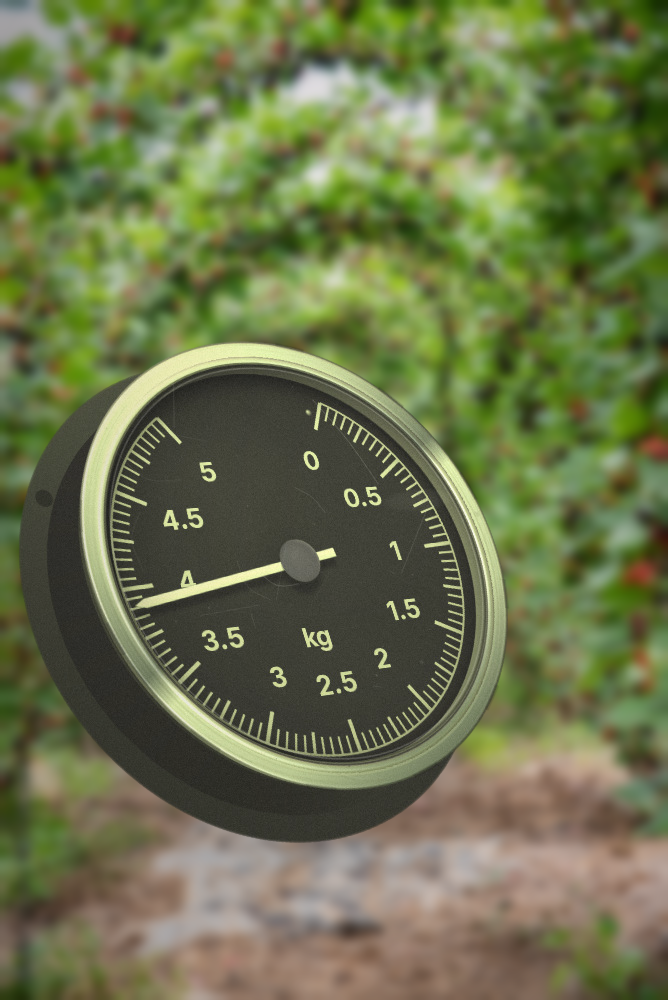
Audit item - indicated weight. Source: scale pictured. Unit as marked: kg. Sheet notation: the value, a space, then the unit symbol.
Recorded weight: 3.9 kg
